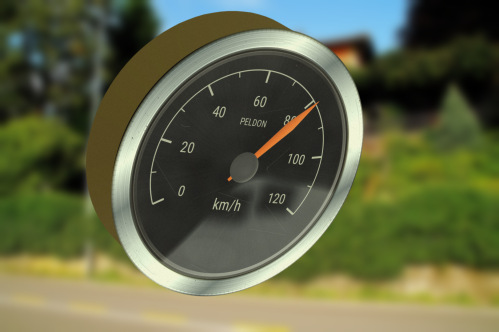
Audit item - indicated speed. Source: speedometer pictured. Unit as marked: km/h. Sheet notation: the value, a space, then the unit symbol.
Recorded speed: 80 km/h
